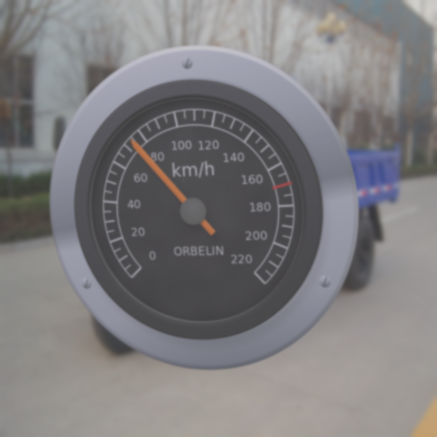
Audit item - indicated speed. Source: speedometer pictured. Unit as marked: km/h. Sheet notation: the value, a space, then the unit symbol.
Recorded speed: 75 km/h
